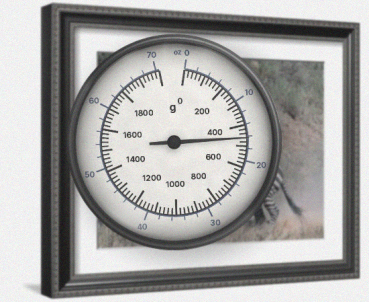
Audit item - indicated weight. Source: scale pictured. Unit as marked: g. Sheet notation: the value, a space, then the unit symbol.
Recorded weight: 460 g
